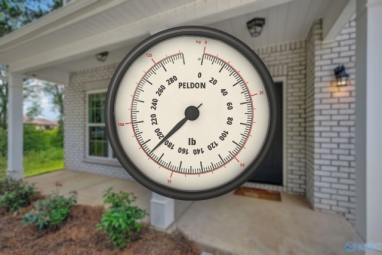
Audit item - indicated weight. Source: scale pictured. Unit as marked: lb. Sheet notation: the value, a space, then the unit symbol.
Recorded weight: 190 lb
